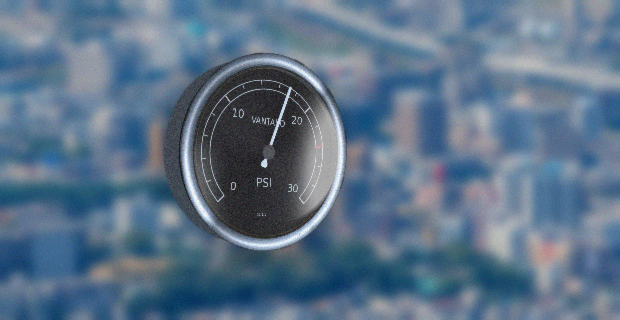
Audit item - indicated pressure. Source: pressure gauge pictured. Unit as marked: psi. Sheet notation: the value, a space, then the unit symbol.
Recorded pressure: 17 psi
